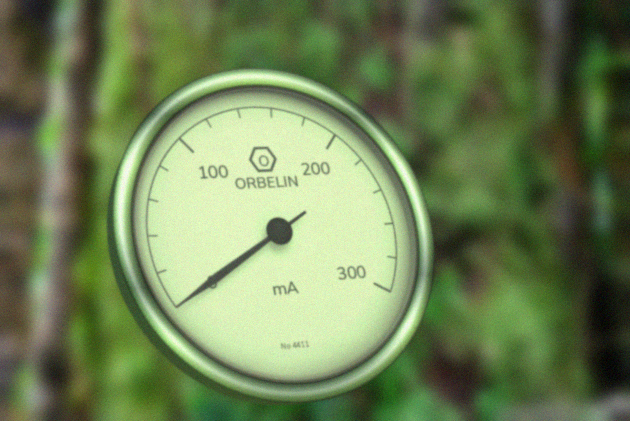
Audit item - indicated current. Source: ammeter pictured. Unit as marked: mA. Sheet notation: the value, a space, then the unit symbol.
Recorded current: 0 mA
